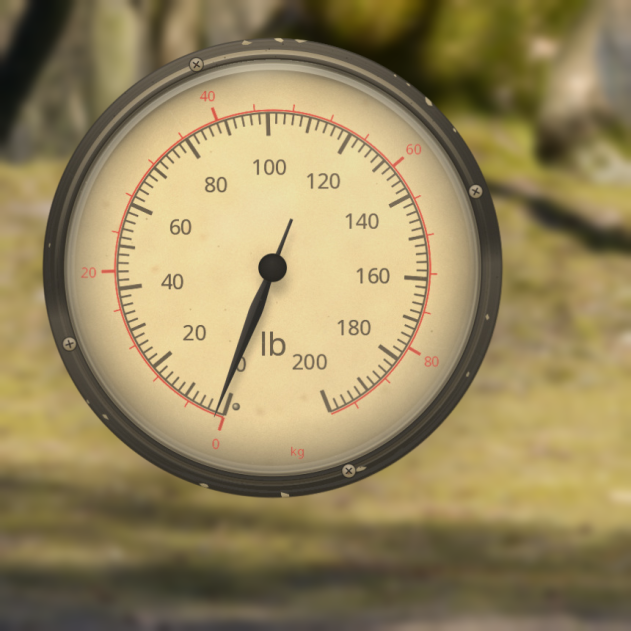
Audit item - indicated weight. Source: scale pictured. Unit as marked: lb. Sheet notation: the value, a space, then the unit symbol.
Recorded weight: 2 lb
